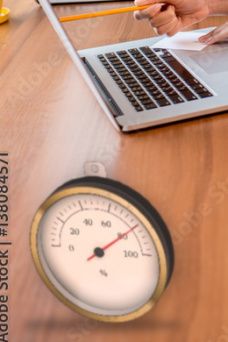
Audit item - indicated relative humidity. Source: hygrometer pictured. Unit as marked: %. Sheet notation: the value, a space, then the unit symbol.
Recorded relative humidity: 80 %
